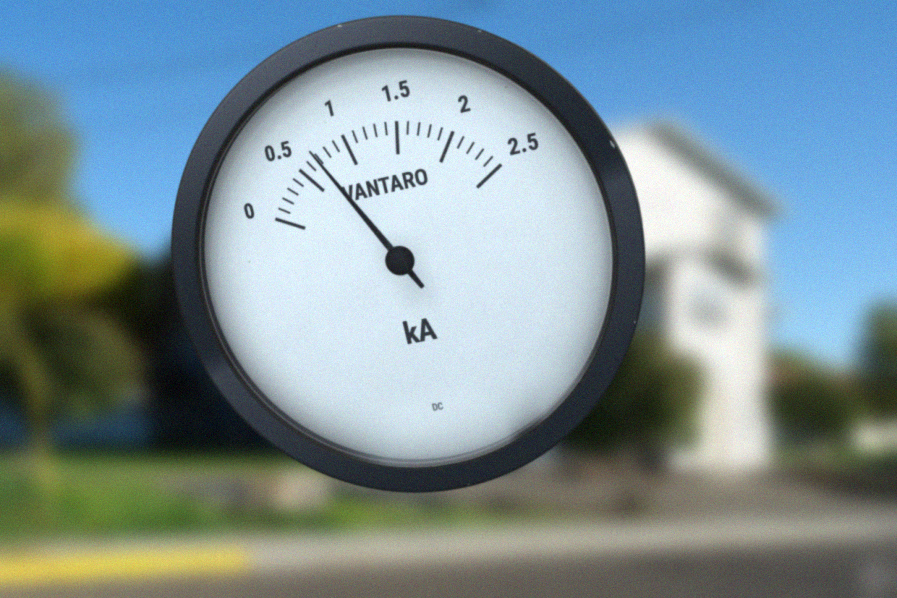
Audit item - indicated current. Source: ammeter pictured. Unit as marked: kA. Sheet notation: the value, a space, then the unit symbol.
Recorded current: 0.7 kA
